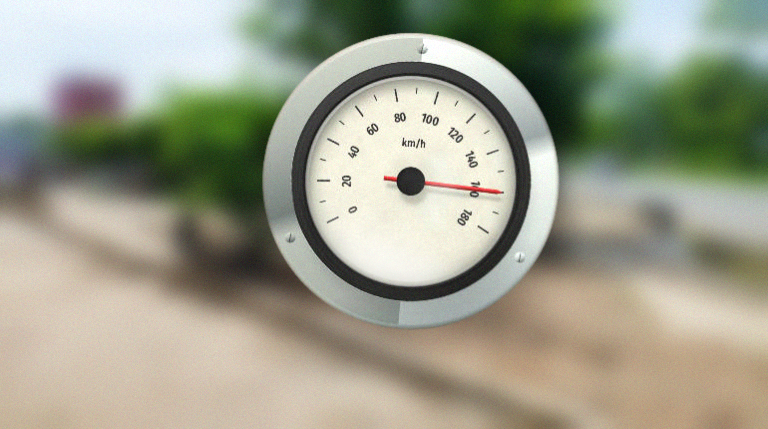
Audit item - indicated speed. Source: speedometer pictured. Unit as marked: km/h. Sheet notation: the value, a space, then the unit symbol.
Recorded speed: 160 km/h
